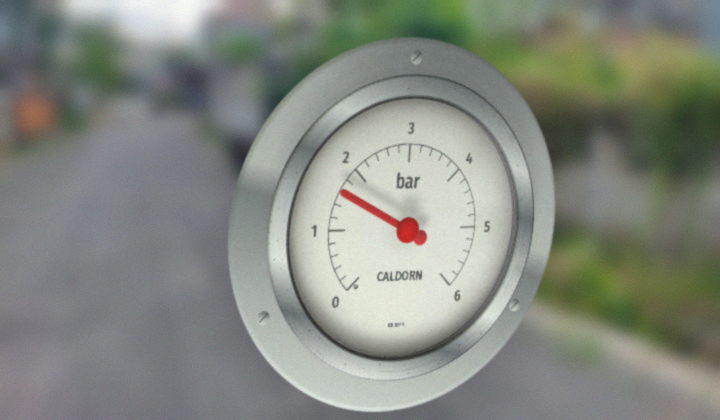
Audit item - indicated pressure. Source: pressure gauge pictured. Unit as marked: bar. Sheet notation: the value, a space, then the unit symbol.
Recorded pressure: 1.6 bar
